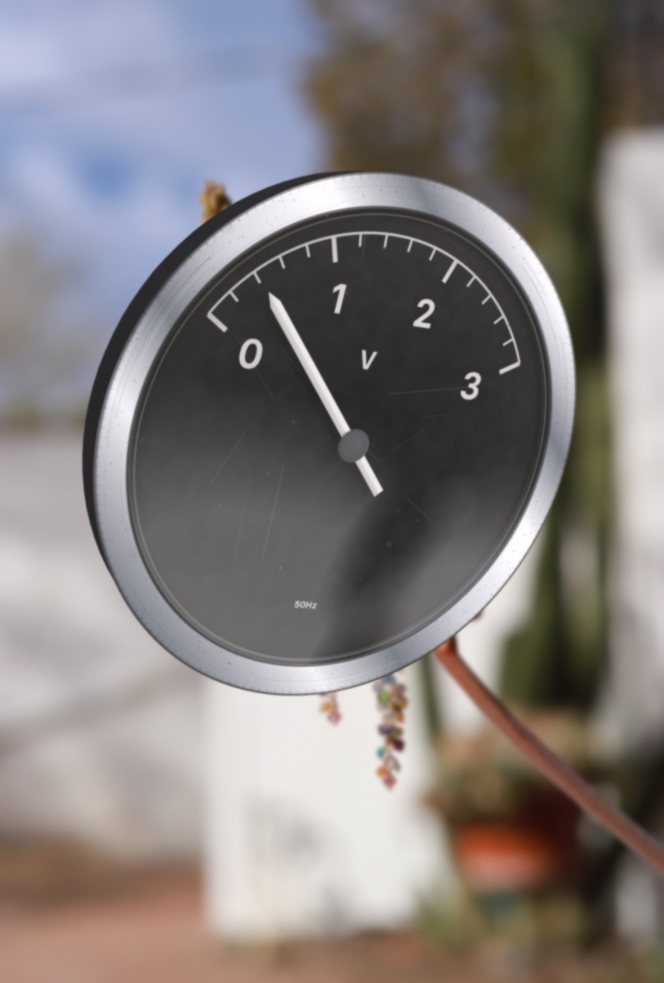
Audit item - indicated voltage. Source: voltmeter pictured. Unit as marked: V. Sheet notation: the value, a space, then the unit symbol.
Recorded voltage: 0.4 V
